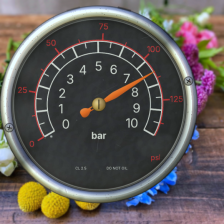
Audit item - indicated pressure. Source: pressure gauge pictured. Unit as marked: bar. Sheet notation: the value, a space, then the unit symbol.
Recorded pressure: 7.5 bar
